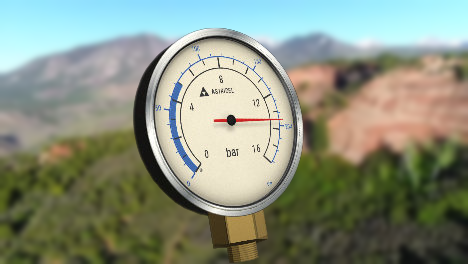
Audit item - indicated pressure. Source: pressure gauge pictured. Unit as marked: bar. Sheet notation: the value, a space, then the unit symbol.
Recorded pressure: 13.5 bar
